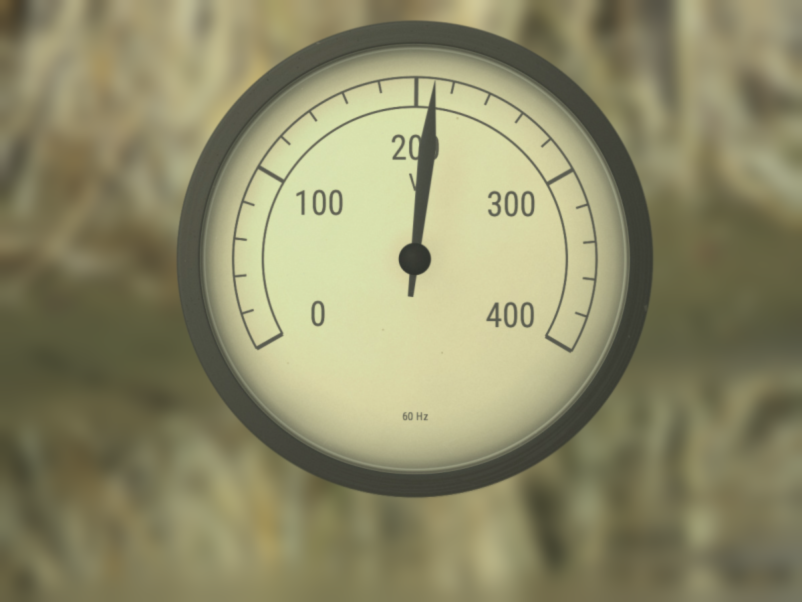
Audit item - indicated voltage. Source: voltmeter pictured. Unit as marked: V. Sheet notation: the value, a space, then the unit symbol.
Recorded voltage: 210 V
